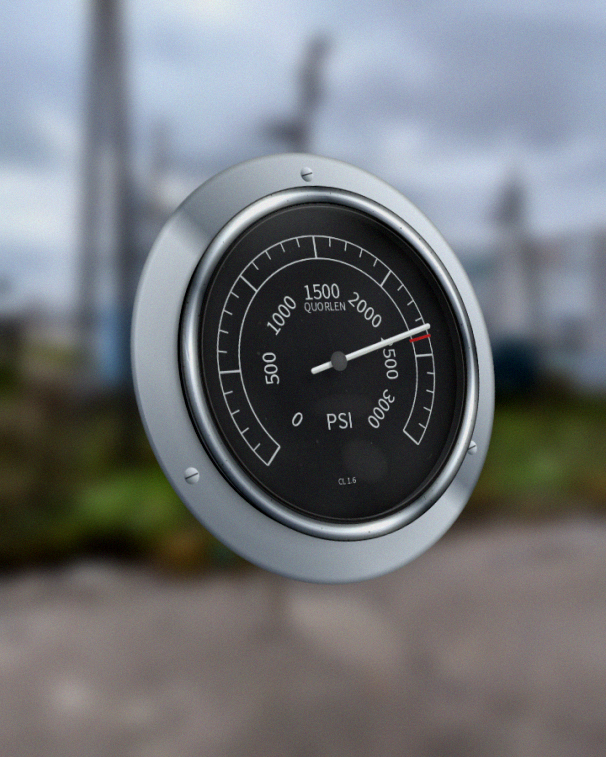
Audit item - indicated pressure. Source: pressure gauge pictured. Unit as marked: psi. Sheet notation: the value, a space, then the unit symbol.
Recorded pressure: 2350 psi
